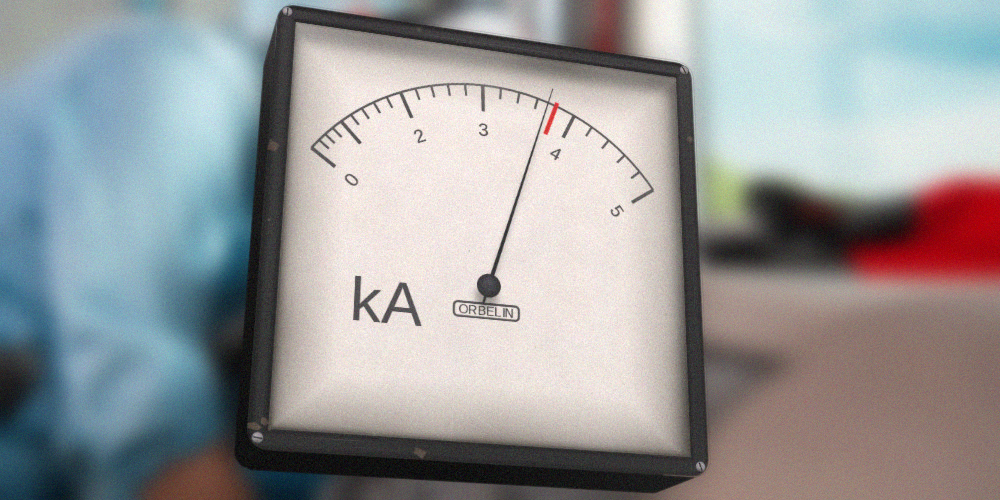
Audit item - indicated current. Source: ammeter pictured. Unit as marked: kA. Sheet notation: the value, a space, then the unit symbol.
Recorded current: 3.7 kA
